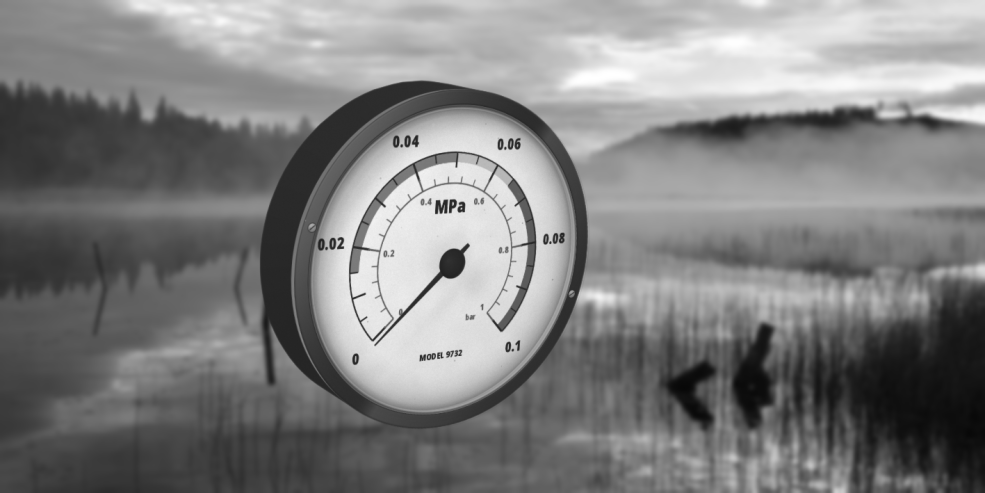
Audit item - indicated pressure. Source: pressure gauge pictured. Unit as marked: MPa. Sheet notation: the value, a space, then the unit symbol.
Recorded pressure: 0 MPa
